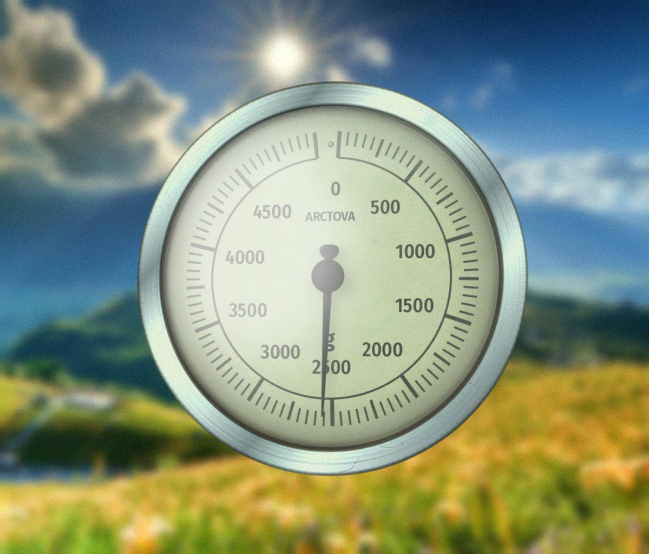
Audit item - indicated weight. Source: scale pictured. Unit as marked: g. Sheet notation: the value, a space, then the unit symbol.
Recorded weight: 2550 g
